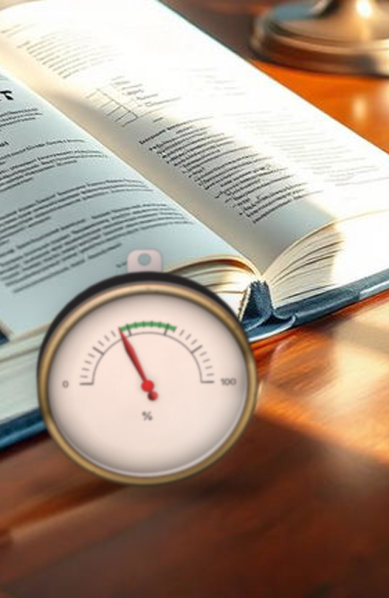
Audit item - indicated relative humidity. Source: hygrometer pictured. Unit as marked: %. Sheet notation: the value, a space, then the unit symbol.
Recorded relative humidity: 36 %
